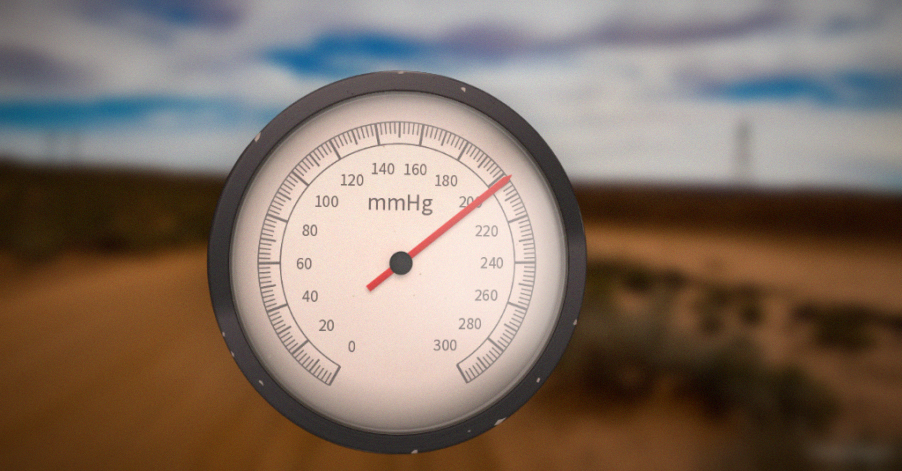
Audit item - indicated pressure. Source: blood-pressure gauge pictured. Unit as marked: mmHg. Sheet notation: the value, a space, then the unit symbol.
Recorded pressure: 202 mmHg
